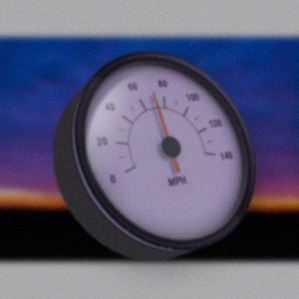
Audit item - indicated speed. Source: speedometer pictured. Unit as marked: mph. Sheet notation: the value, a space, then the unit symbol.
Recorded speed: 70 mph
